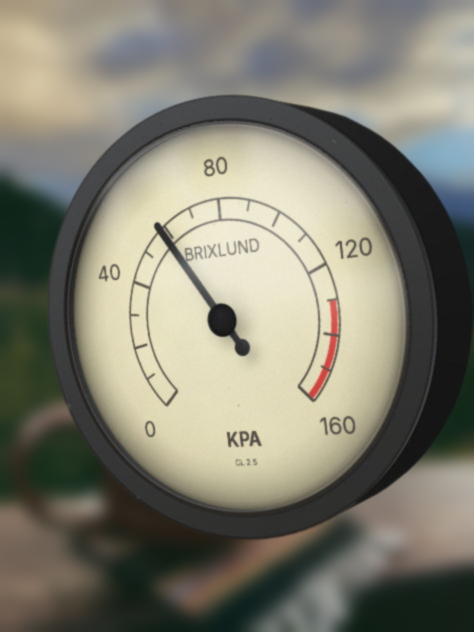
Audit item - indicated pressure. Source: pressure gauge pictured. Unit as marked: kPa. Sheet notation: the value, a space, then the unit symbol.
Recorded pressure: 60 kPa
